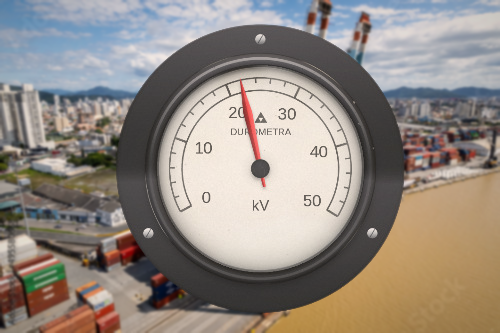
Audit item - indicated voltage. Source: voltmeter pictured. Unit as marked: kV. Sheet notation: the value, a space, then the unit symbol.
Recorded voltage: 22 kV
